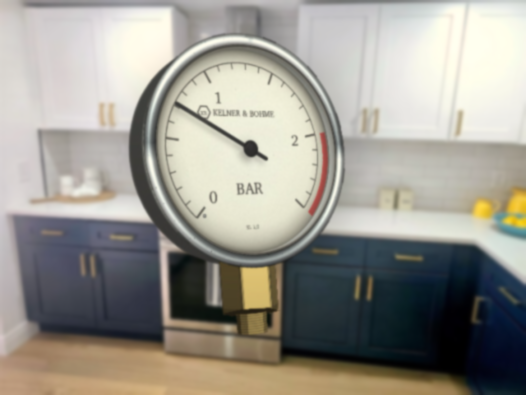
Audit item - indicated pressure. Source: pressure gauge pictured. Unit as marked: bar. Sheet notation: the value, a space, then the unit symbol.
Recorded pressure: 0.7 bar
